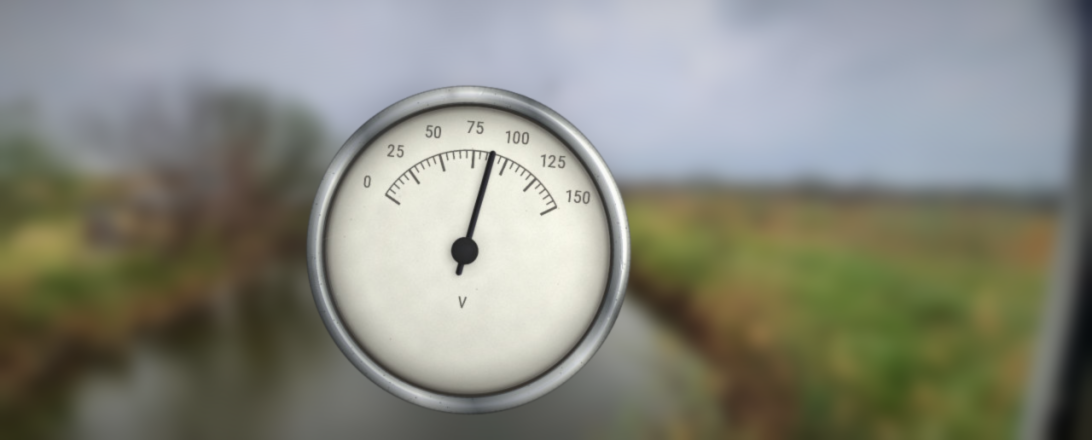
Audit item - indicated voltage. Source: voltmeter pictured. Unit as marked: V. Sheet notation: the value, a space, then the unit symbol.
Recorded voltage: 90 V
